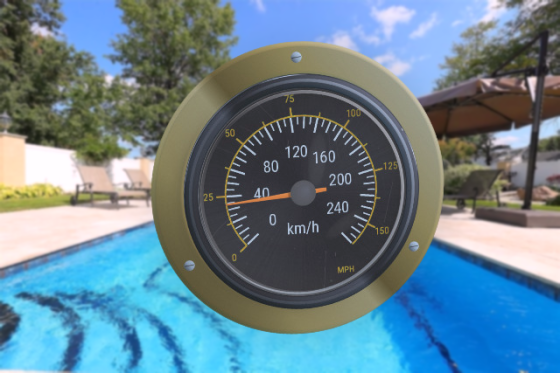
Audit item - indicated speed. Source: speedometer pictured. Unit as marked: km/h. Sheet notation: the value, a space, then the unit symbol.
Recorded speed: 35 km/h
